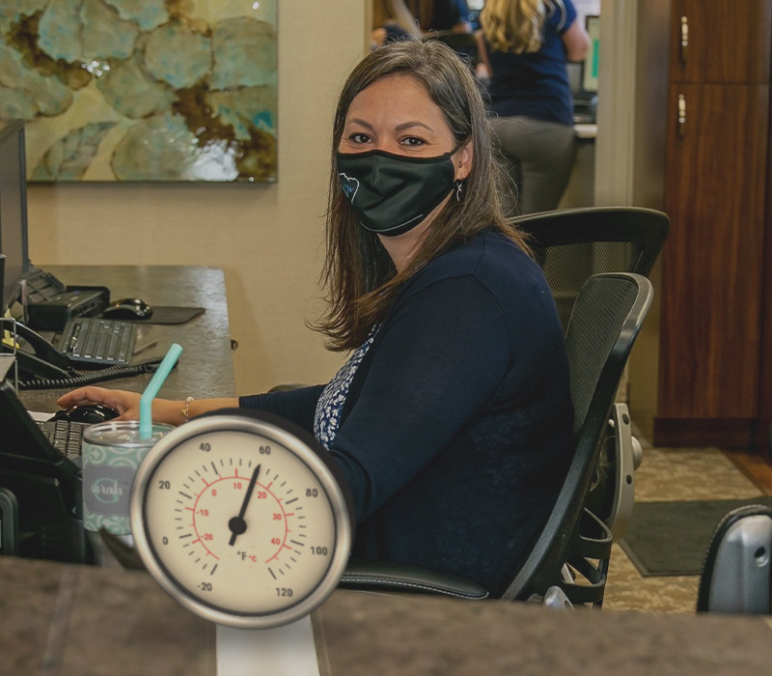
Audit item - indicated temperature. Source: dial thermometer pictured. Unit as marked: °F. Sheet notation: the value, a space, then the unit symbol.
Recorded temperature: 60 °F
